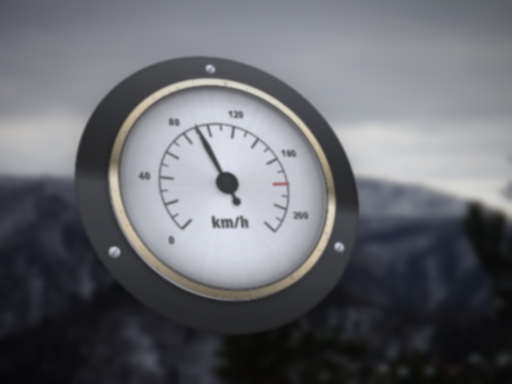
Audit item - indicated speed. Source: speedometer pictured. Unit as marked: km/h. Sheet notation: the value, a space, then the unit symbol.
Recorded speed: 90 km/h
